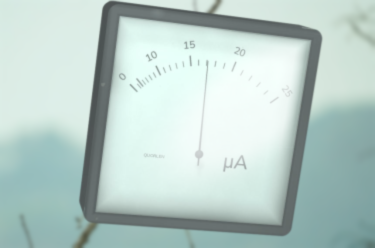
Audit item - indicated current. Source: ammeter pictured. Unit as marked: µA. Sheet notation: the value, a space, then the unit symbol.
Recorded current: 17 µA
